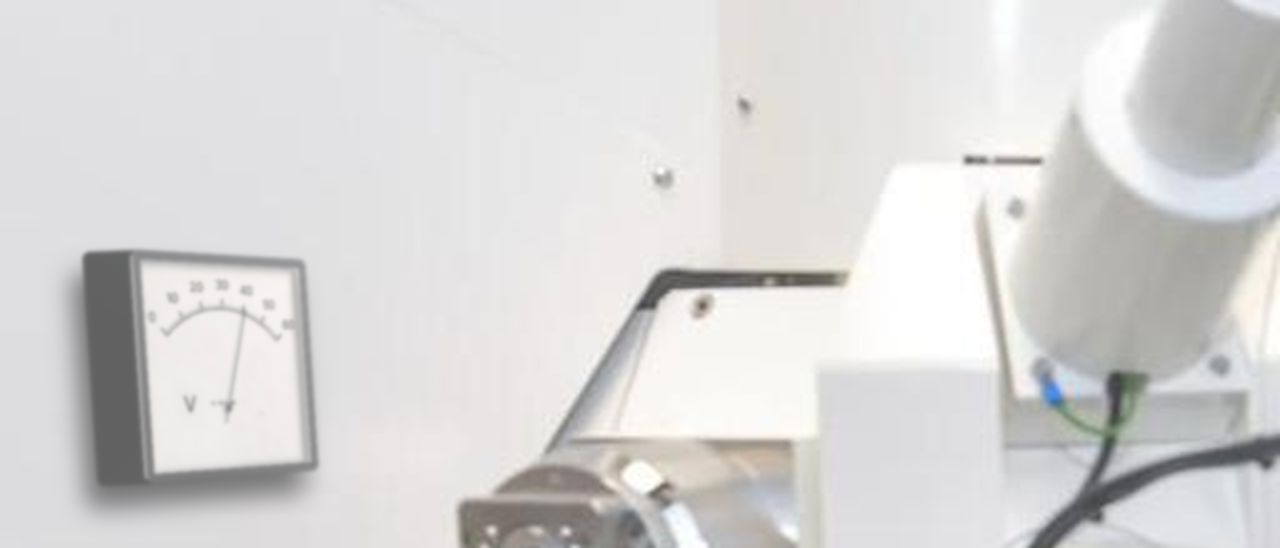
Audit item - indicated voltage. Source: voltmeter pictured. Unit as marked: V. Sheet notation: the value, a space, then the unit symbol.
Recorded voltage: 40 V
